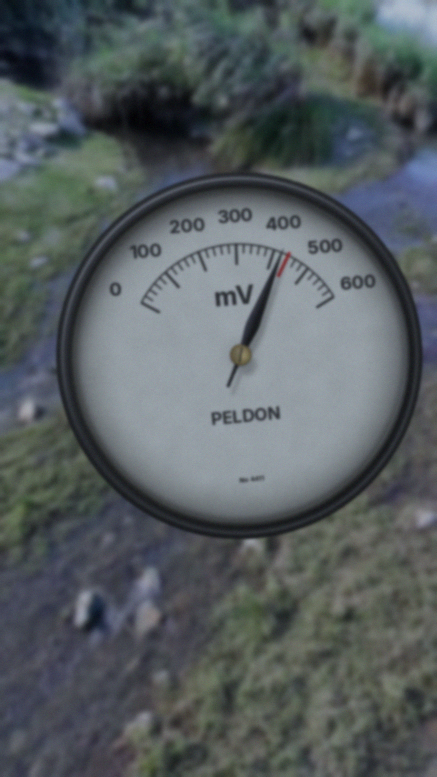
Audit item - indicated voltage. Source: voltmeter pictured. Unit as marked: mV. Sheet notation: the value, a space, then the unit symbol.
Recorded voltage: 420 mV
